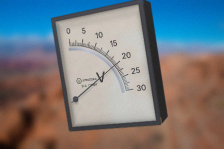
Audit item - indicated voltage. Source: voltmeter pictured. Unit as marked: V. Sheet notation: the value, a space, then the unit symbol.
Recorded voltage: 20 V
